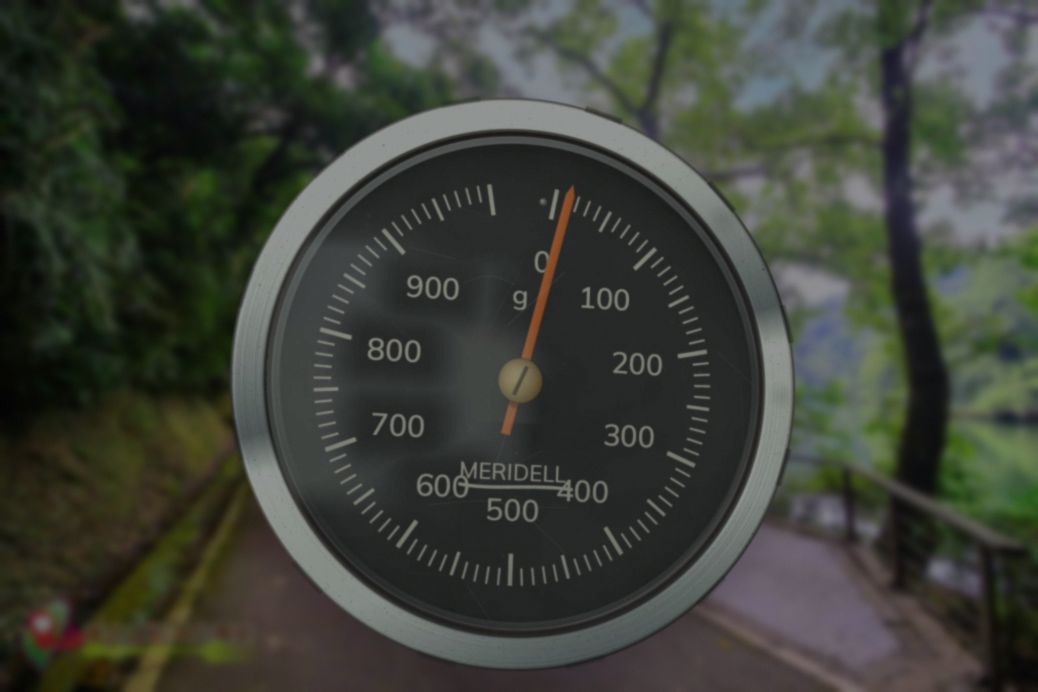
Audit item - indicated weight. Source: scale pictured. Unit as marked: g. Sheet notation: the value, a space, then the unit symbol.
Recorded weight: 10 g
